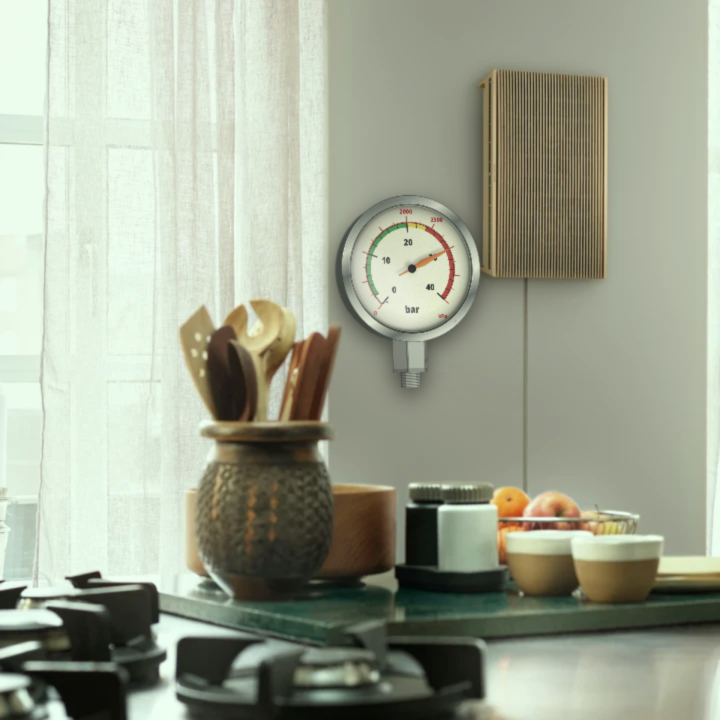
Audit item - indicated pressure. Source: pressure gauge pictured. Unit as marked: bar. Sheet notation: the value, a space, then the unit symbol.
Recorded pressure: 30 bar
